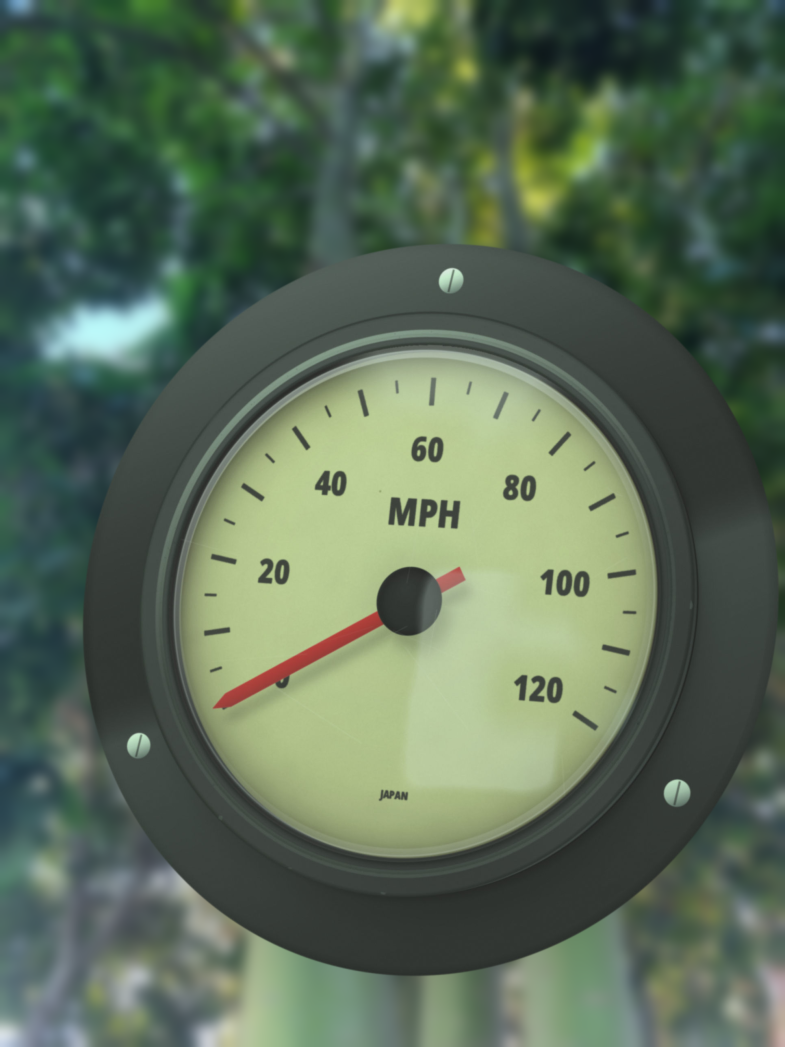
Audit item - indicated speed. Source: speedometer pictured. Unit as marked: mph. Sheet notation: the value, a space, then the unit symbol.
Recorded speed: 0 mph
